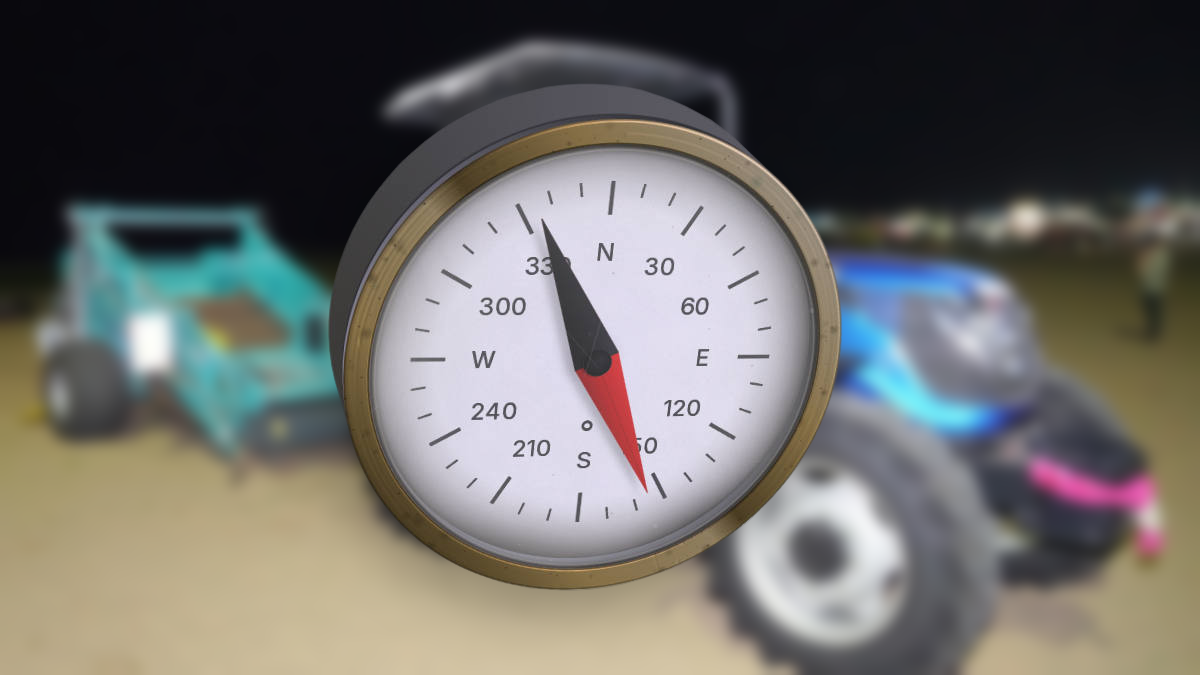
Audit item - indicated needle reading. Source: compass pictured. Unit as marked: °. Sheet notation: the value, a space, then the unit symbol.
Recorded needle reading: 155 °
